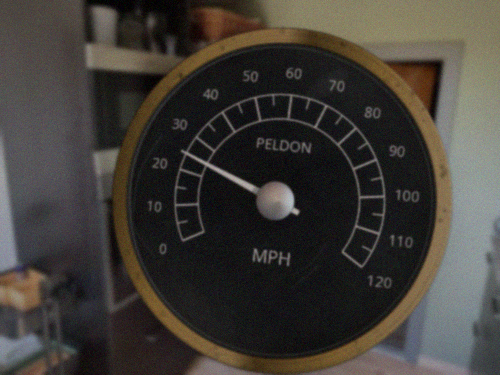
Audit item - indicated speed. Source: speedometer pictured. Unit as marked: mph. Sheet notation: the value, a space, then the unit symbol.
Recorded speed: 25 mph
